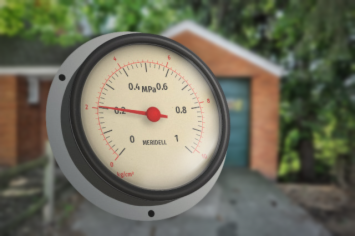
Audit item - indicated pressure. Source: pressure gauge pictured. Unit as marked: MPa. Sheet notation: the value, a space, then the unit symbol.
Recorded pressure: 0.2 MPa
